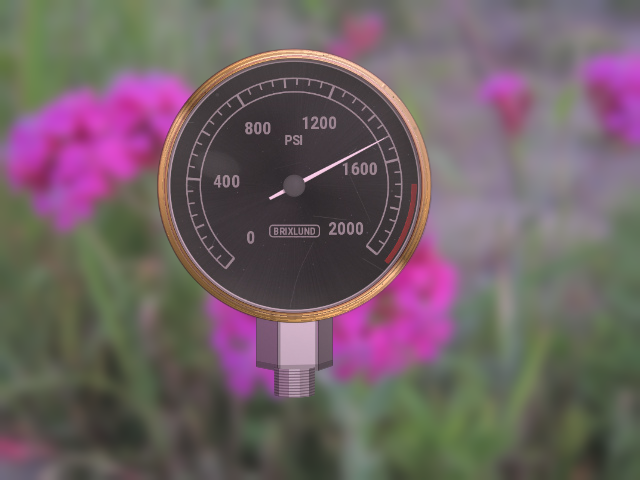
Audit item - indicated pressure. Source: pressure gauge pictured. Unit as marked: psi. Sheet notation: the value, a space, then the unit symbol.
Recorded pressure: 1500 psi
